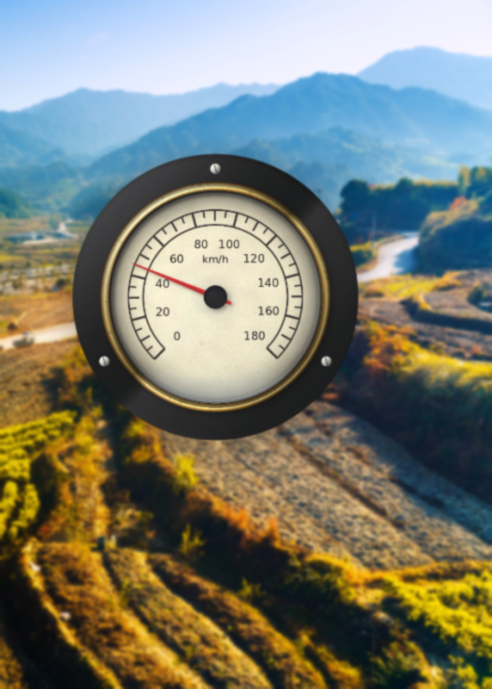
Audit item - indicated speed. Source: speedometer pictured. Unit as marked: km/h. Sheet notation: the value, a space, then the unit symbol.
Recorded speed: 45 km/h
